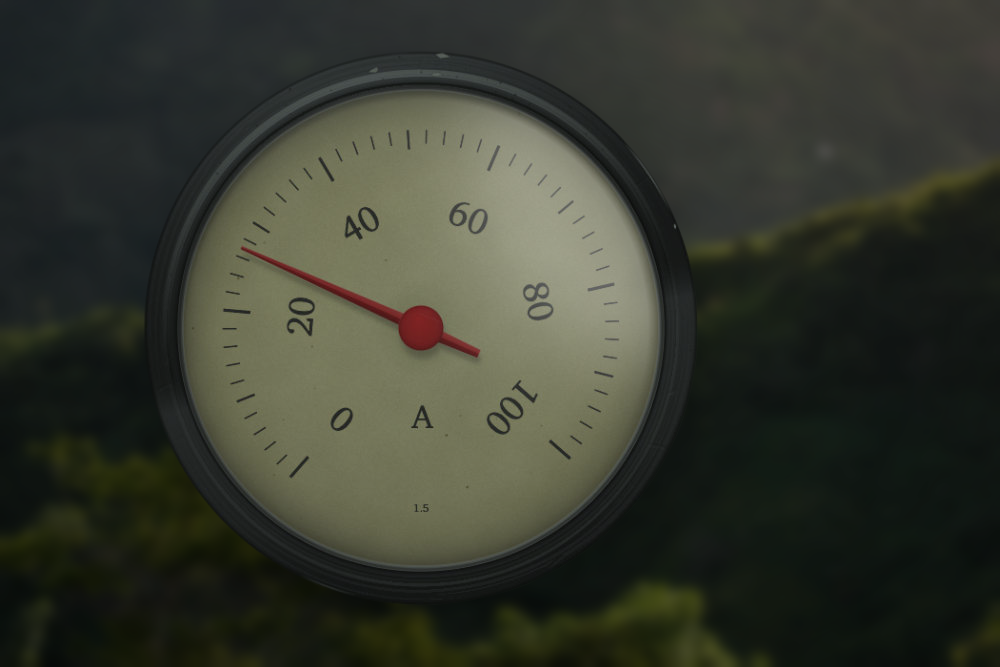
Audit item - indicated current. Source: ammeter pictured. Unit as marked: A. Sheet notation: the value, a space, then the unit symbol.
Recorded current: 27 A
